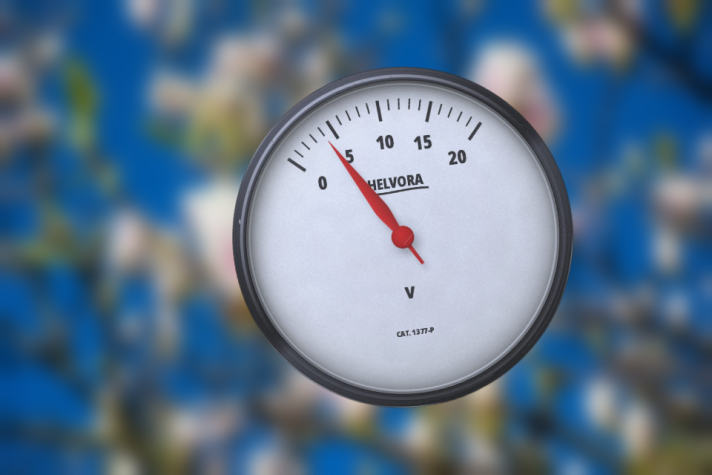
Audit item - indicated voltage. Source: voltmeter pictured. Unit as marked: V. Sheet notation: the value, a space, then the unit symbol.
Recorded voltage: 4 V
